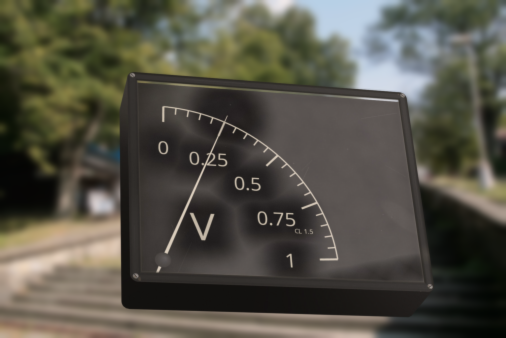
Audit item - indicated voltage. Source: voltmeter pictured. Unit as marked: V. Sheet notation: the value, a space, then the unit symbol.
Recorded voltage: 0.25 V
